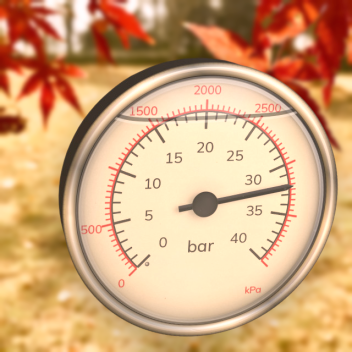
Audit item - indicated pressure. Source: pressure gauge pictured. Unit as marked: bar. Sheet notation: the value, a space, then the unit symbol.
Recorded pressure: 32 bar
